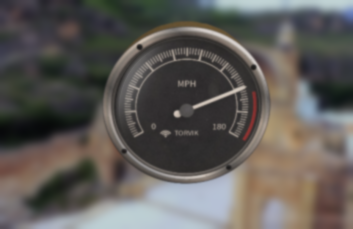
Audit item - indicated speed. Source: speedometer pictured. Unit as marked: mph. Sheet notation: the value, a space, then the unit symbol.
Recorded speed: 140 mph
